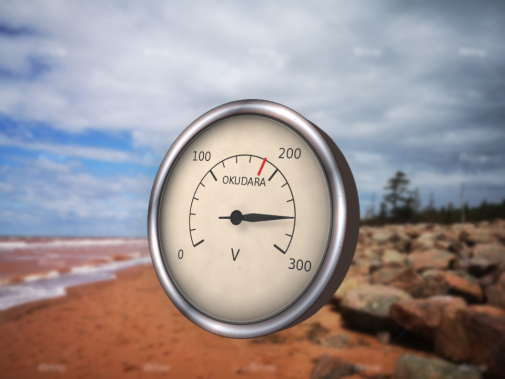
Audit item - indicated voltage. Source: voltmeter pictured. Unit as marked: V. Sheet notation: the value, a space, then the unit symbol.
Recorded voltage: 260 V
